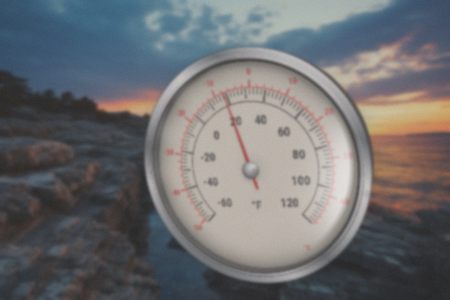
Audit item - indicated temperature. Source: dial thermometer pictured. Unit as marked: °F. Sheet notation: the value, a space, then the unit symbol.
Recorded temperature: 20 °F
